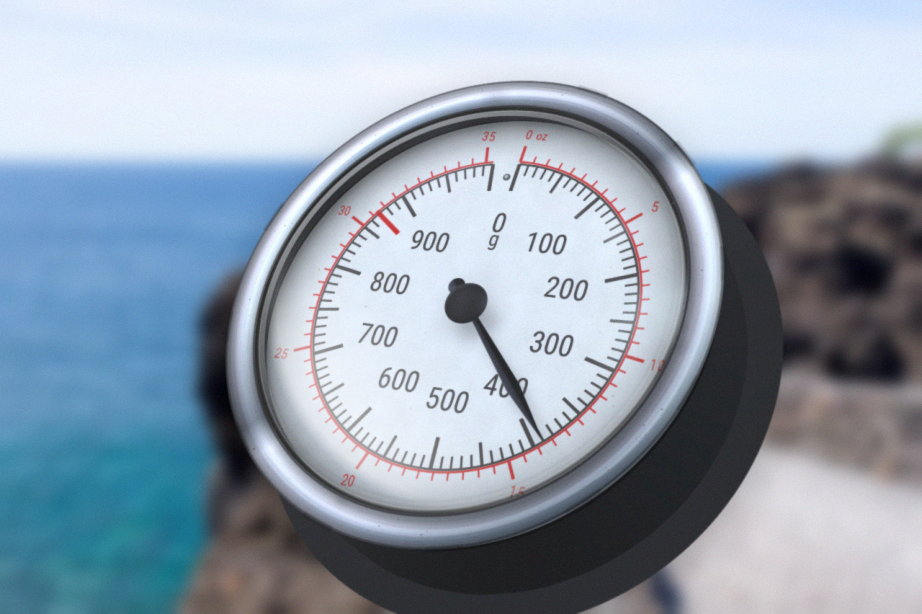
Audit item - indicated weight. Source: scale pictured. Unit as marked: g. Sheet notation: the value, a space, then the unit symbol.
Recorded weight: 390 g
